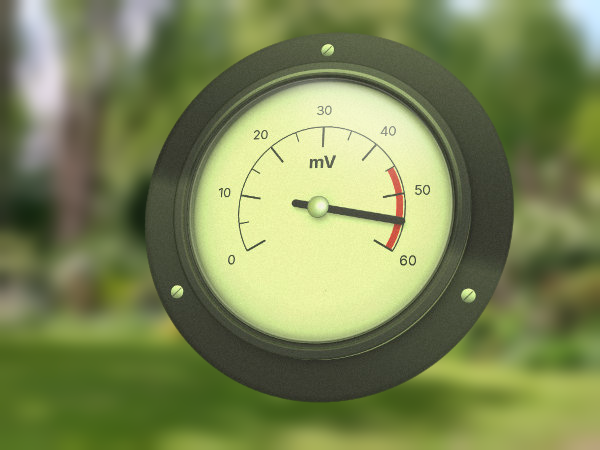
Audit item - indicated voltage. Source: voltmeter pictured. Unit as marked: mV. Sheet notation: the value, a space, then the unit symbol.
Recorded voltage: 55 mV
